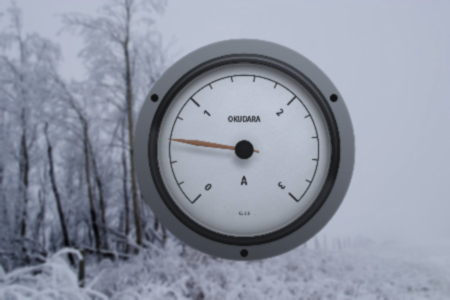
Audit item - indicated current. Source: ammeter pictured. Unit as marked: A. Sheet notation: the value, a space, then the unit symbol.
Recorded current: 0.6 A
